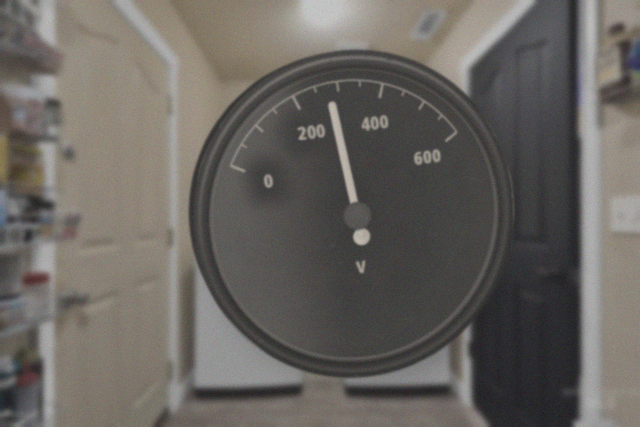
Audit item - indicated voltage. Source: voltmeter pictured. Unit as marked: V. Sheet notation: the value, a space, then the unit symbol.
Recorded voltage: 275 V
